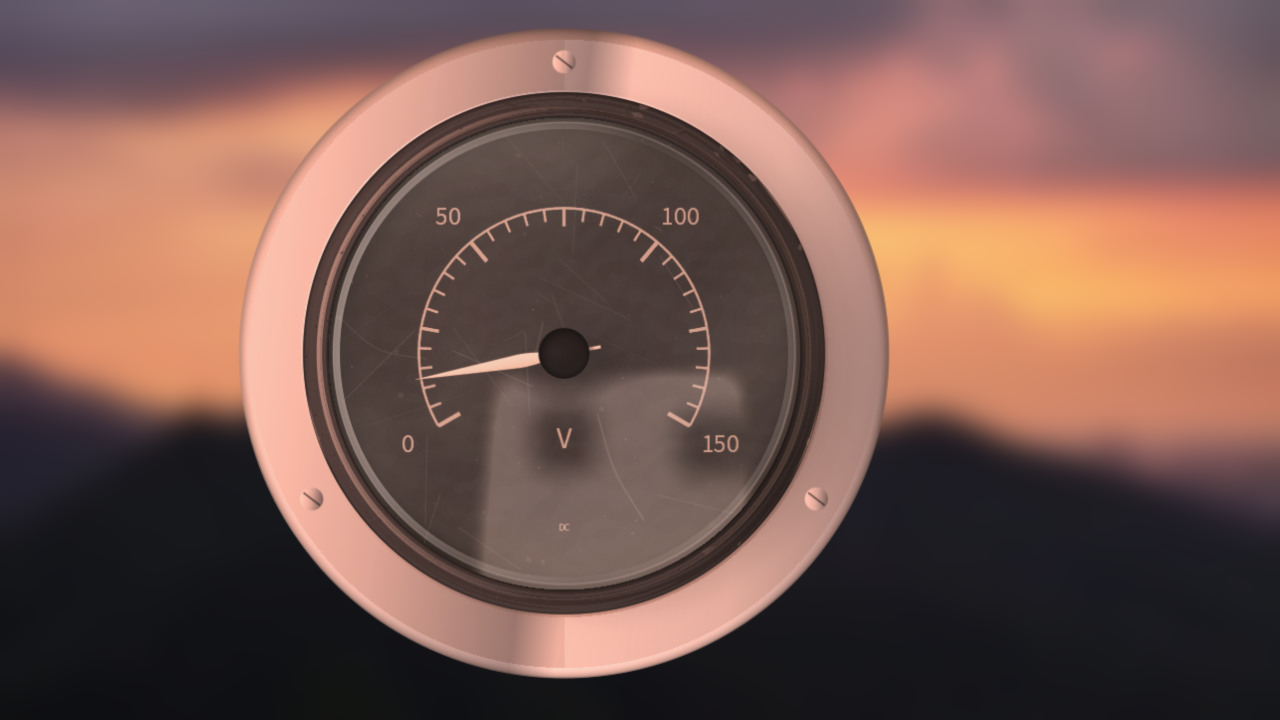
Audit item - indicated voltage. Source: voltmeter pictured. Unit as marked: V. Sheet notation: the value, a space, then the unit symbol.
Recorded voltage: 12.5 V
